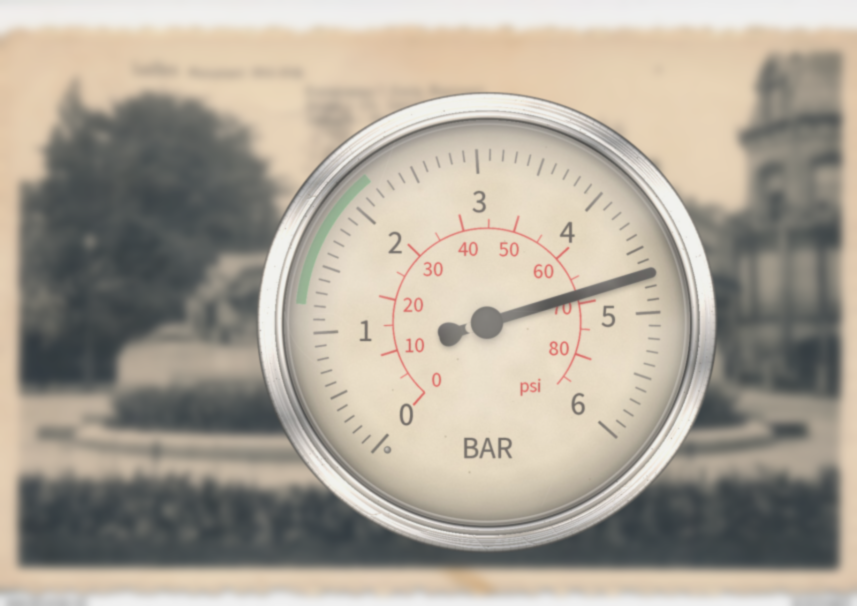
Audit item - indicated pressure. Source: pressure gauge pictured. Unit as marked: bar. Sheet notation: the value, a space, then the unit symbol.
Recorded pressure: 4.7 bar
